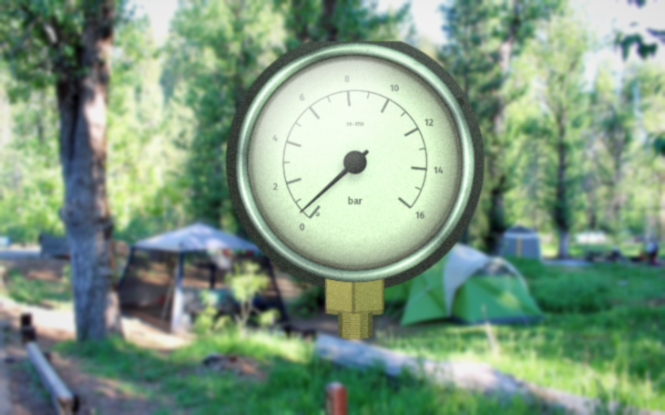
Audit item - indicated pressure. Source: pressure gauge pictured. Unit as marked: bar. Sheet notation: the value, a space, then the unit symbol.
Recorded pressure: 0.5 bar
